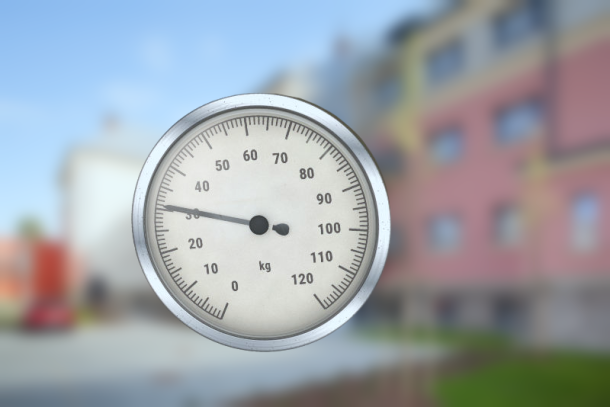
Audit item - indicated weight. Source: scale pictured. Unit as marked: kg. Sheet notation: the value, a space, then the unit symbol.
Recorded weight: 31 kg
